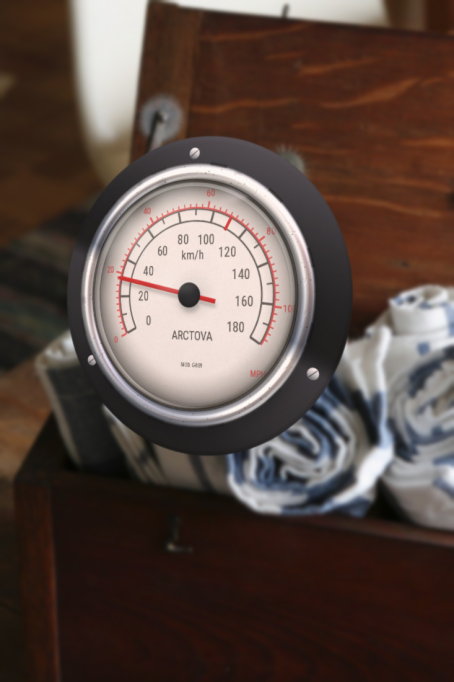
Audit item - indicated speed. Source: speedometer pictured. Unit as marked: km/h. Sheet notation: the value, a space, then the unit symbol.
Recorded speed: 30 km/h
